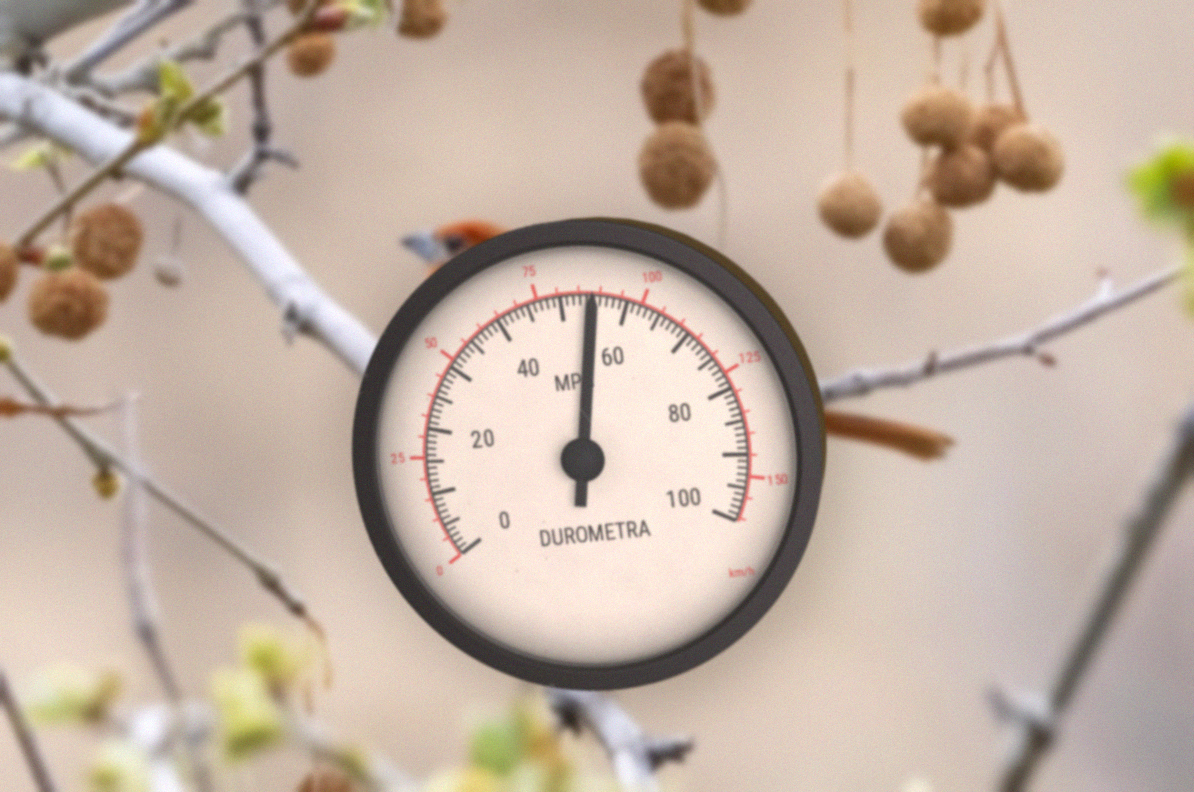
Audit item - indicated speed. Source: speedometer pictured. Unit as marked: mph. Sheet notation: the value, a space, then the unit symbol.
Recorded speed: 55 mph
